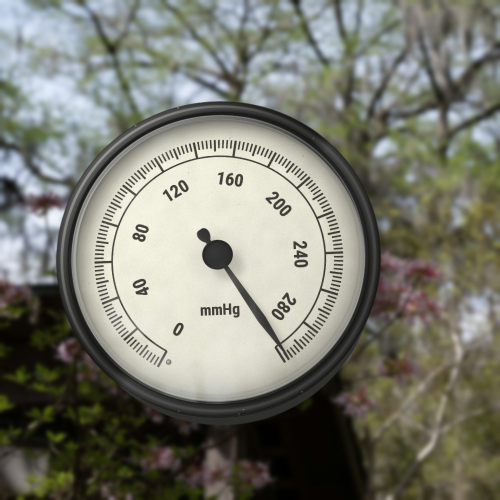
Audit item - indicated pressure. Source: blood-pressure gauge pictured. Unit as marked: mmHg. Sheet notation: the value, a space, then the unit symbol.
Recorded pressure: 298 mmHg
